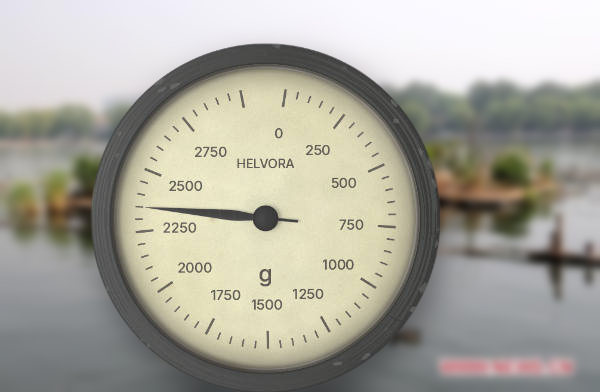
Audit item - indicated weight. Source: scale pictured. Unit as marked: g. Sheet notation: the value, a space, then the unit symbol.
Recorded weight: 2350 g
